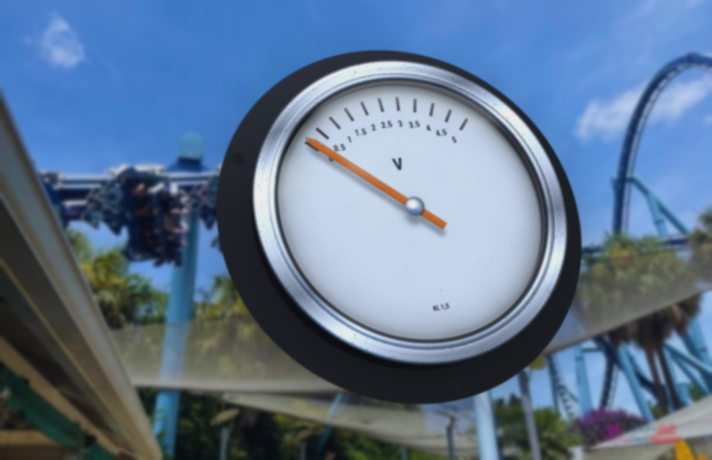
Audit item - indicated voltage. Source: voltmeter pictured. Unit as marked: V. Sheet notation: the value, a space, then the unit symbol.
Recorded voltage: 0 V
